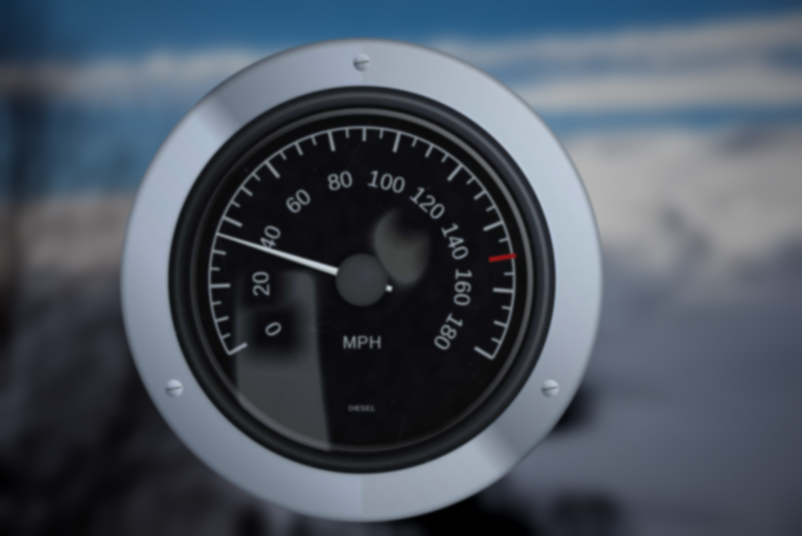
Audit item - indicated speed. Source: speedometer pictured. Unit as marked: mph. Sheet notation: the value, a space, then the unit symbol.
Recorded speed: 35 mph
